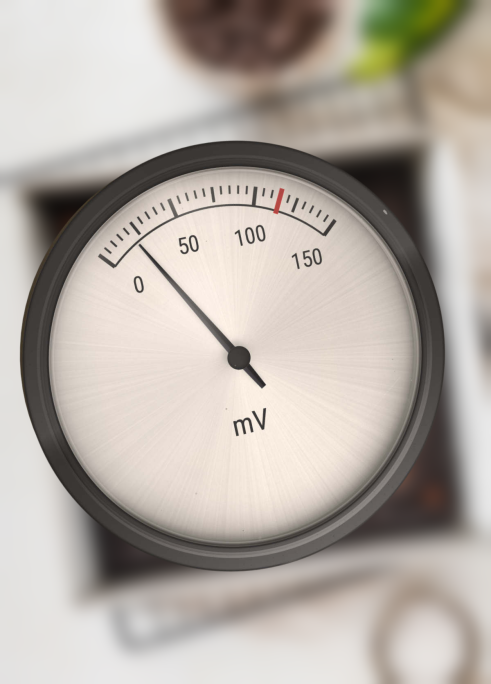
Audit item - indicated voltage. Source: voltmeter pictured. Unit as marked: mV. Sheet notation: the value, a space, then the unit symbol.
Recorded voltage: 20 mV
